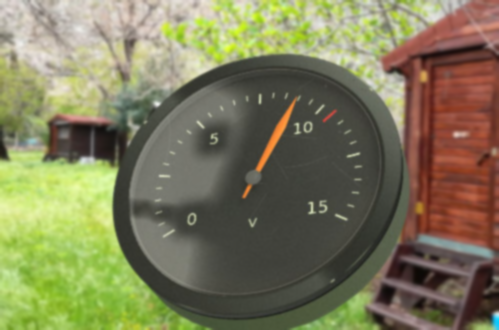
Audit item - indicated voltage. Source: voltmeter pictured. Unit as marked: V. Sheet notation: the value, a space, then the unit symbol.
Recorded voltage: 9 V
